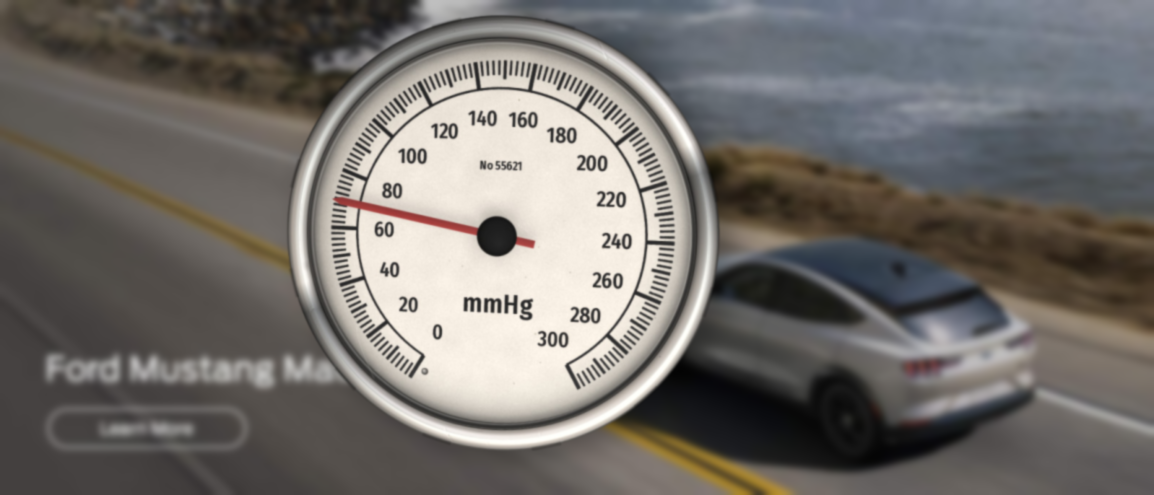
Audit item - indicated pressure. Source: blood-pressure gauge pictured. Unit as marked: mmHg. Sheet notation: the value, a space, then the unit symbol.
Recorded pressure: 70 mmHg
